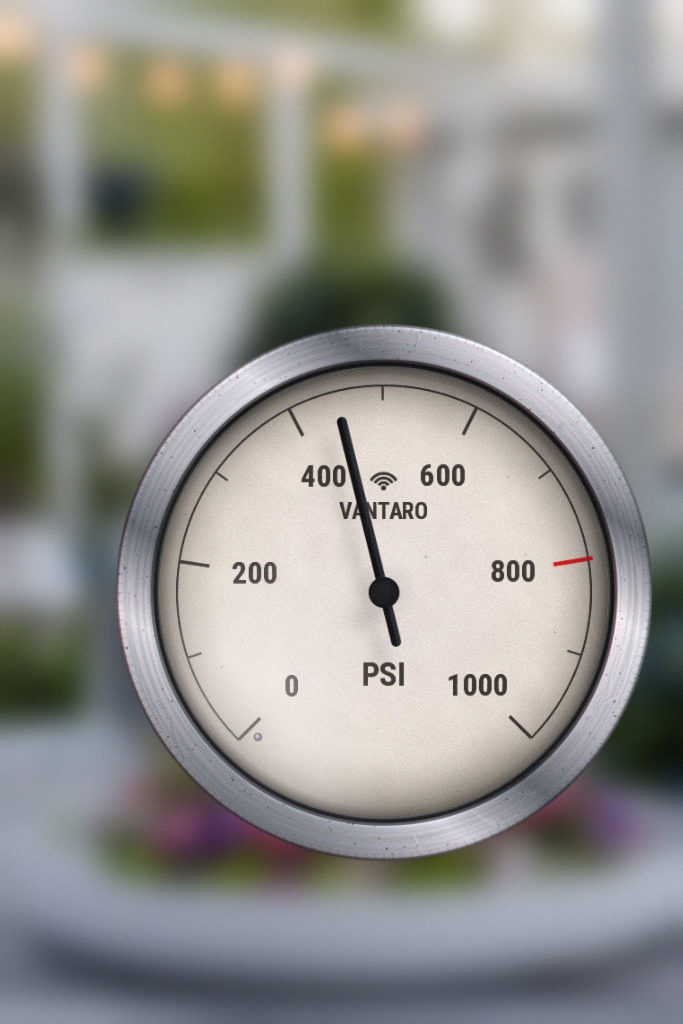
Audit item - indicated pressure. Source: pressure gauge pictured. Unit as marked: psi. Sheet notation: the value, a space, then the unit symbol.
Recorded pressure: 450 psi
